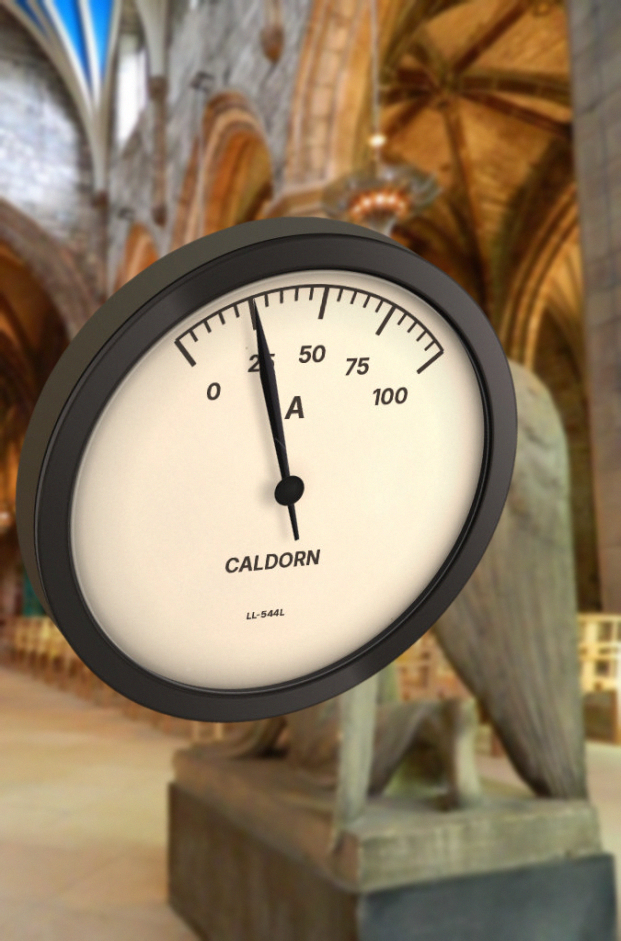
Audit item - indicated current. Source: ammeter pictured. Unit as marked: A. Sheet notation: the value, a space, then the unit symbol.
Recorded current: 25 A
